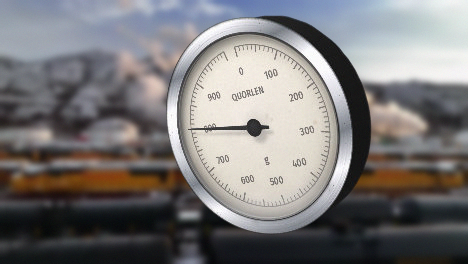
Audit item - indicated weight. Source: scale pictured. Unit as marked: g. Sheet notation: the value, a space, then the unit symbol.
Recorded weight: 800 g
